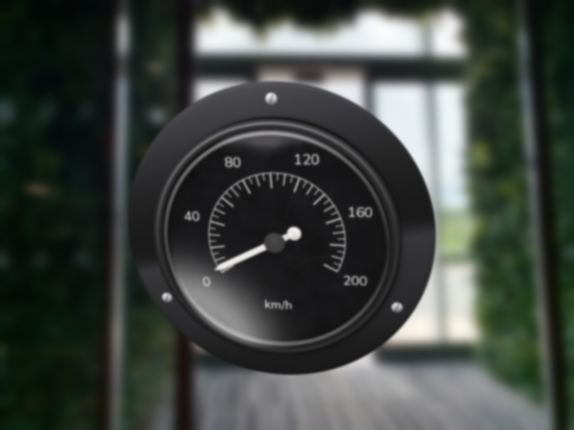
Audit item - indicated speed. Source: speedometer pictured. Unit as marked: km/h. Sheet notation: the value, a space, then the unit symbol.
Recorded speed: 5 km/h
